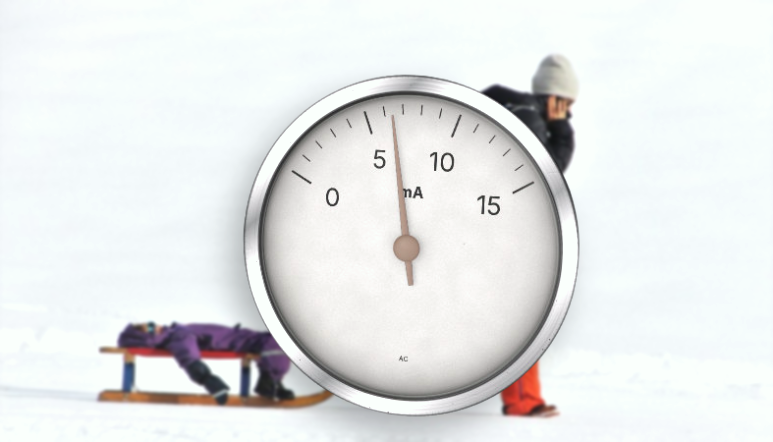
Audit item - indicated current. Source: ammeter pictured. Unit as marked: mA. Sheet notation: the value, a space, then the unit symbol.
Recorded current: 6.5 mA
